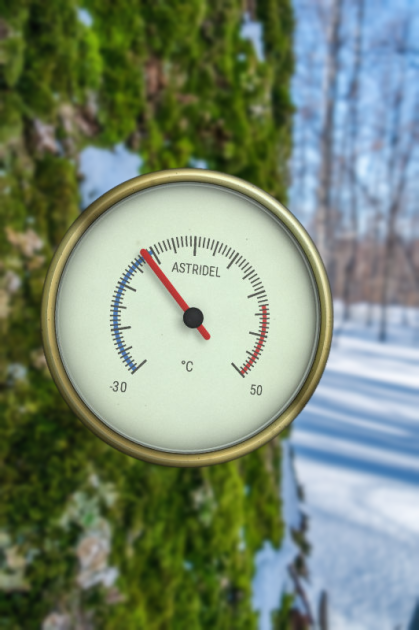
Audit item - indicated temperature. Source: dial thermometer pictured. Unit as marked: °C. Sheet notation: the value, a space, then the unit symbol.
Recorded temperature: -2 °C
